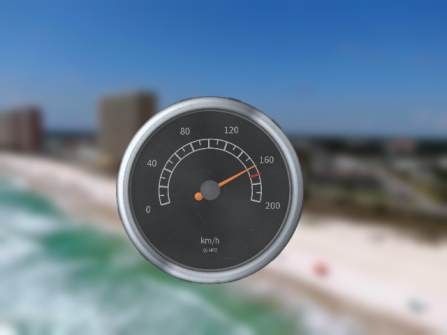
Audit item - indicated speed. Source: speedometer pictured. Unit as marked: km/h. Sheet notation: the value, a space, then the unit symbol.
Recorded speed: 160 km/h
